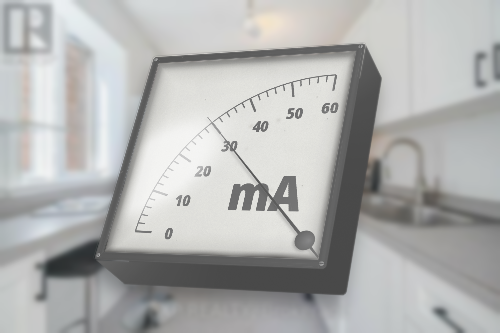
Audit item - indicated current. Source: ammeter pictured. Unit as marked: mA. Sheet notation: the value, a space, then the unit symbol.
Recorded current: 30 mA
